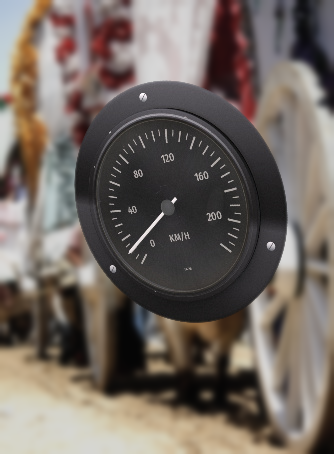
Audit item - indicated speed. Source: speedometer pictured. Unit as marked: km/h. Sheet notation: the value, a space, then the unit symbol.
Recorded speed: 10 km/h
